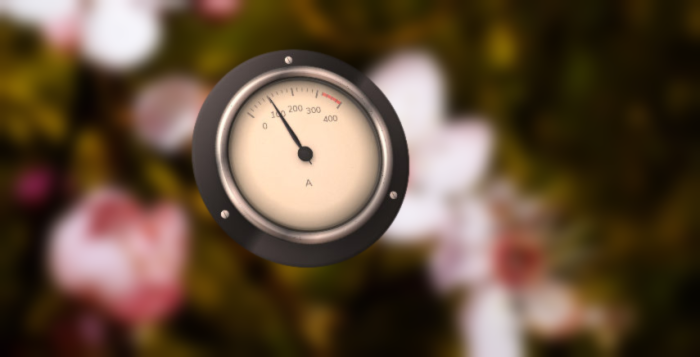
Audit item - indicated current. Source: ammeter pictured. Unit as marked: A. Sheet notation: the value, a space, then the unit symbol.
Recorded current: 100 A
